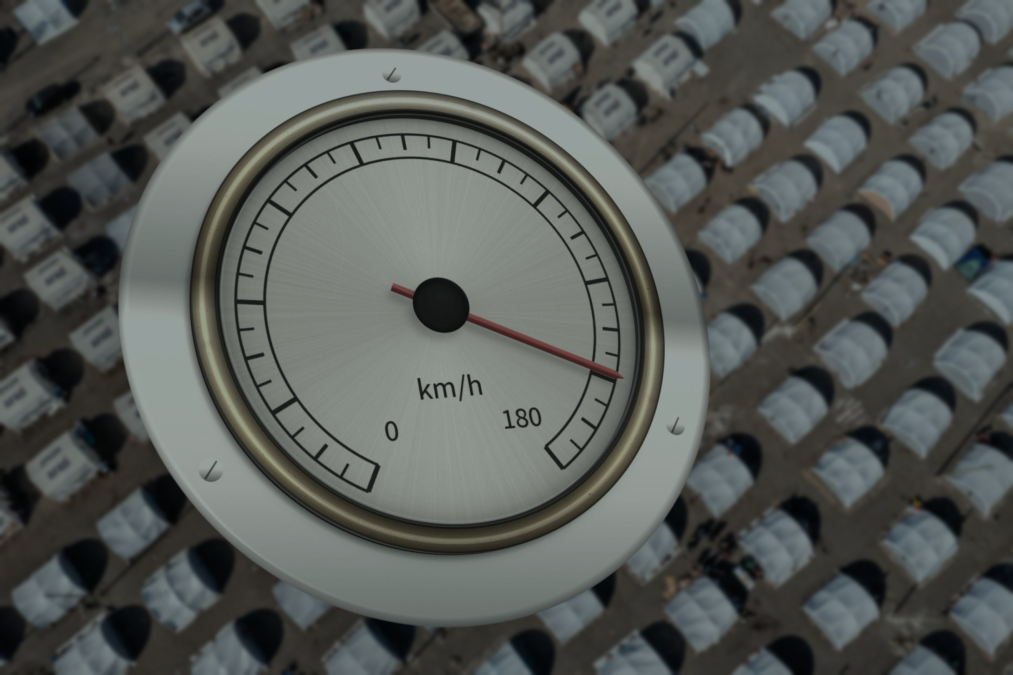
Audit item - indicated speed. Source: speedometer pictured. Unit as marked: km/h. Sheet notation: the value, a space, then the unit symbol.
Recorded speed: 160 km/h
